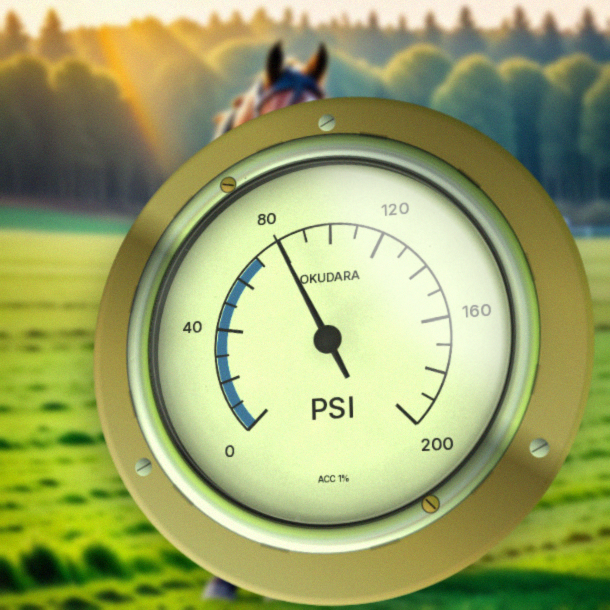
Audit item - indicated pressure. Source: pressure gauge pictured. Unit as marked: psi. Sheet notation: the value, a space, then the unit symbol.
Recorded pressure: 80 psi
